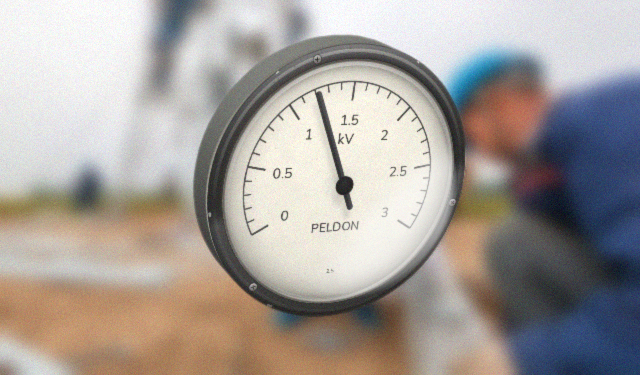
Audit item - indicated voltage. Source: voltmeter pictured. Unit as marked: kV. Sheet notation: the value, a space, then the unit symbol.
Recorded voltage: 1.2 kV
